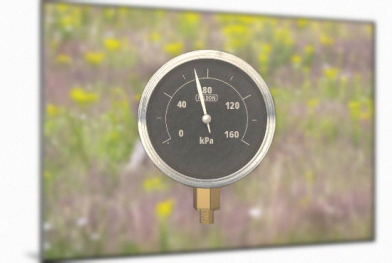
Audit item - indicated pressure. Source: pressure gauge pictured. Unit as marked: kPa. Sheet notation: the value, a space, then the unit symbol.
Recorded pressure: 70 kPa
